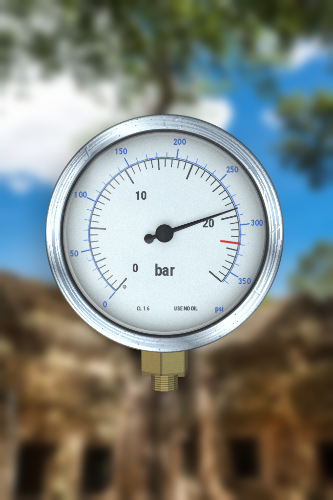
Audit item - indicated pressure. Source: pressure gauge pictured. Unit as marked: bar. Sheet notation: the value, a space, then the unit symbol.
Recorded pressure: 19.5 bar
